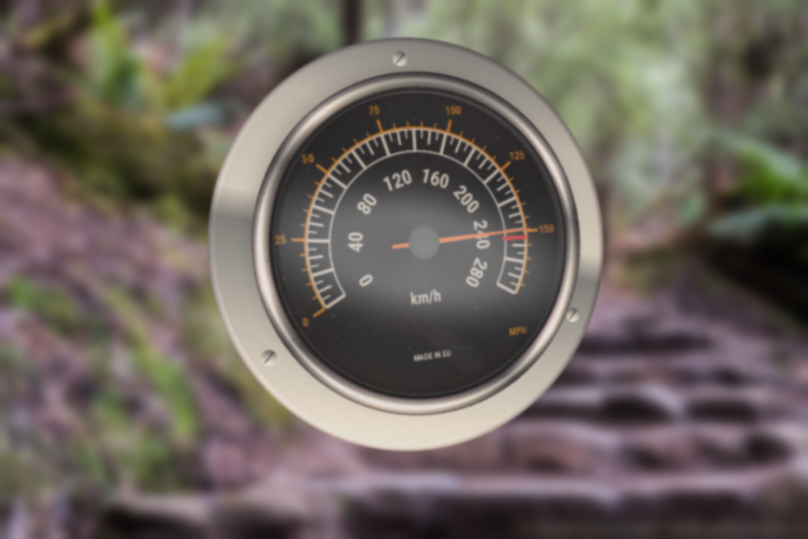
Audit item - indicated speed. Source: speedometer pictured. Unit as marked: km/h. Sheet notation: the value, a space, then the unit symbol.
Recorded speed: 240 km/h
